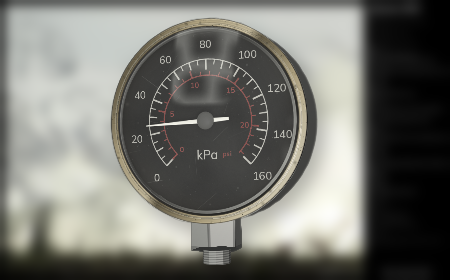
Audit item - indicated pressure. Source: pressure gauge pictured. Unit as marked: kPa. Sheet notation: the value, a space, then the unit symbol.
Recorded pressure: 25 kPa
